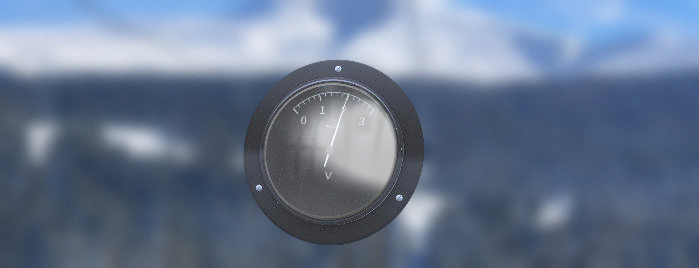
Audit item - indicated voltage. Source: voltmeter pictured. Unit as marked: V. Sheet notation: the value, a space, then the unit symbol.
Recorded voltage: 2 V
